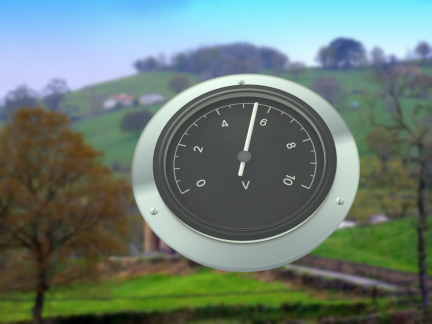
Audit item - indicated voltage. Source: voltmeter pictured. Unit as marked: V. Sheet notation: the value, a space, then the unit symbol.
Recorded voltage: 5.5 V
